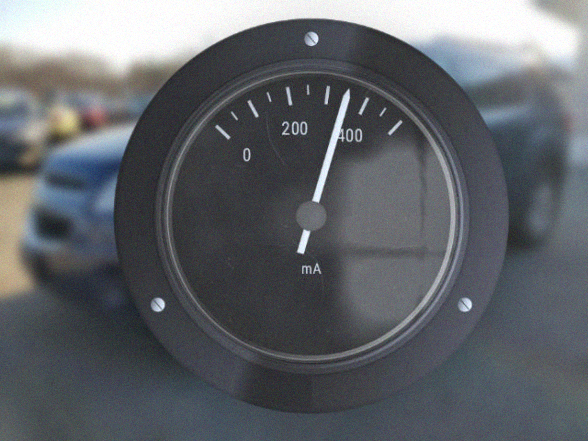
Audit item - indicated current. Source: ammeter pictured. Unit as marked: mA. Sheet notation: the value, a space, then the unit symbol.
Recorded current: 350 mA
